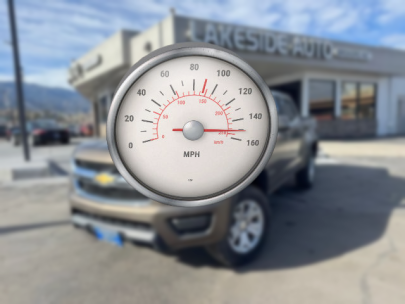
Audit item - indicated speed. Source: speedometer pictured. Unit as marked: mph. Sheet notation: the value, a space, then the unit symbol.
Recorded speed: 150 mph
